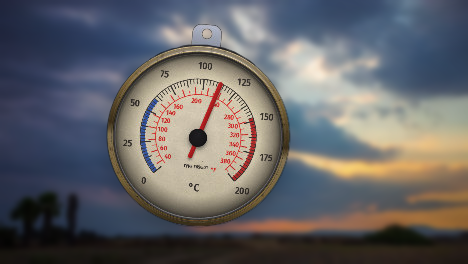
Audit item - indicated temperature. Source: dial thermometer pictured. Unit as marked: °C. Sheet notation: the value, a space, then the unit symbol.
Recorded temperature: 112.5 °C
